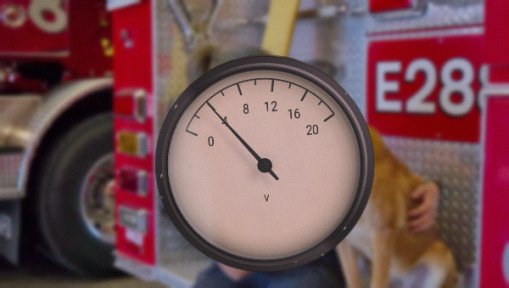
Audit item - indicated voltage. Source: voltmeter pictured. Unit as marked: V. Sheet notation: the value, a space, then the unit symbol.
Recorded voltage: 4 V
